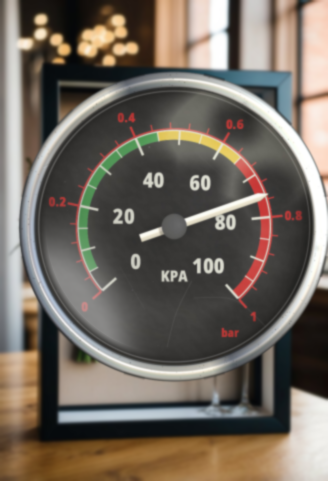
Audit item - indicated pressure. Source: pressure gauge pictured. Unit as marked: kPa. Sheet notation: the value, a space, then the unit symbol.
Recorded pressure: 75 kPa
